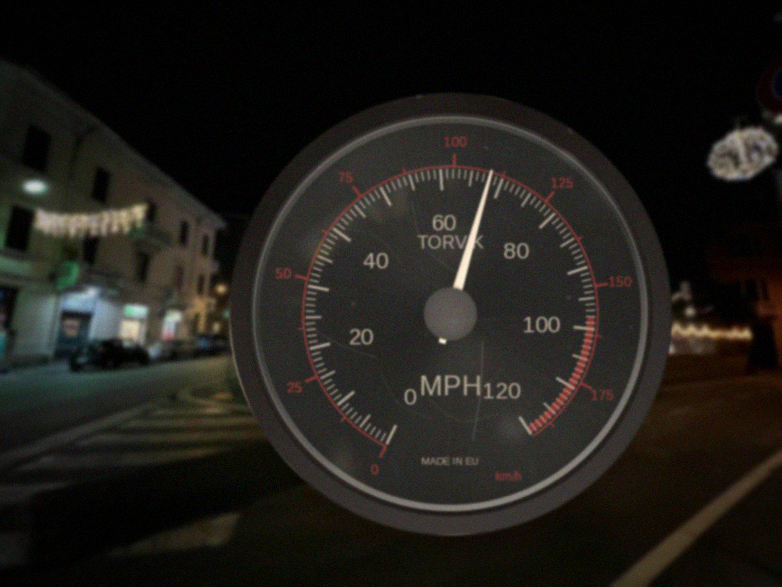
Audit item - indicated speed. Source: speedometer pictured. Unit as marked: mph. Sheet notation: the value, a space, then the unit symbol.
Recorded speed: 68 mph
